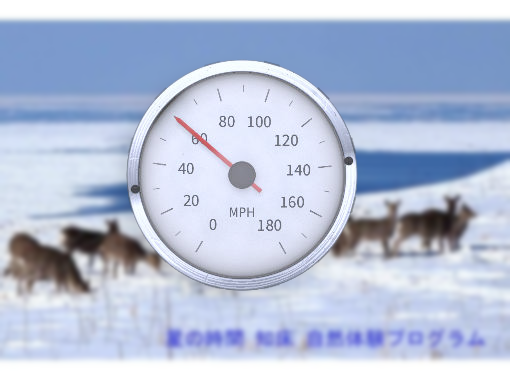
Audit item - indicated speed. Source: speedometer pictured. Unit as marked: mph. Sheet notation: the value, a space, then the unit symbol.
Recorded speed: 60 mph
